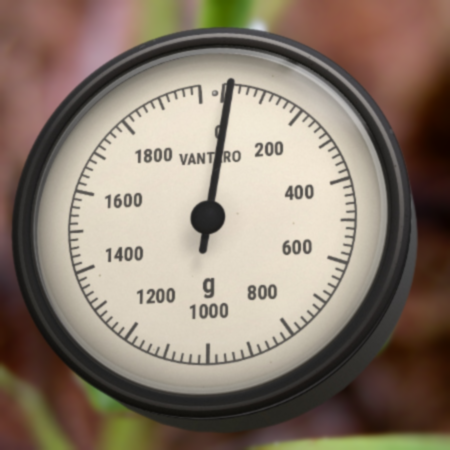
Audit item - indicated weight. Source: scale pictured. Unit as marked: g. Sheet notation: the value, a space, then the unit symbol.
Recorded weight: 20 g
